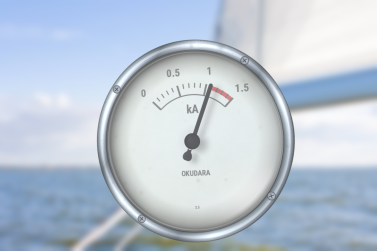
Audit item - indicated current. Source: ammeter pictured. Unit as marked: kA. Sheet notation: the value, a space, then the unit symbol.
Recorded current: 1.1 kA
